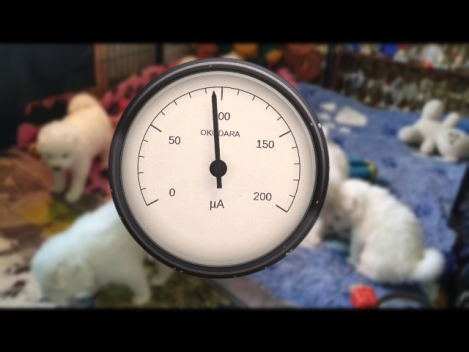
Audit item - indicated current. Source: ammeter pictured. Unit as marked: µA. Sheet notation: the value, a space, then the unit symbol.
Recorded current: 95 µA
